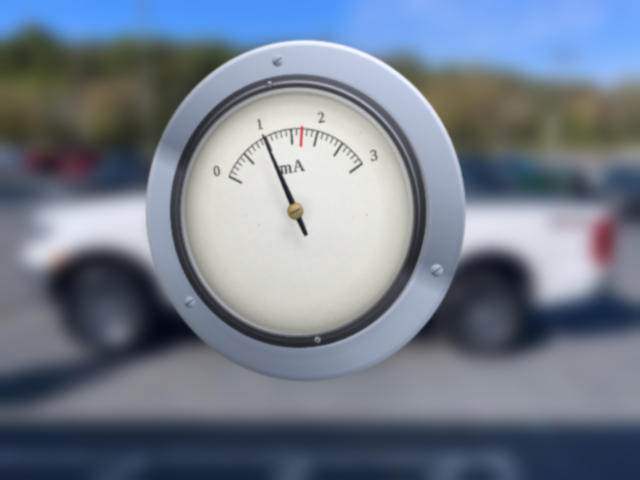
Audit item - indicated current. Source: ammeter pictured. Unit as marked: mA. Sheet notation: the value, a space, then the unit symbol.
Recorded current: 1 mA
